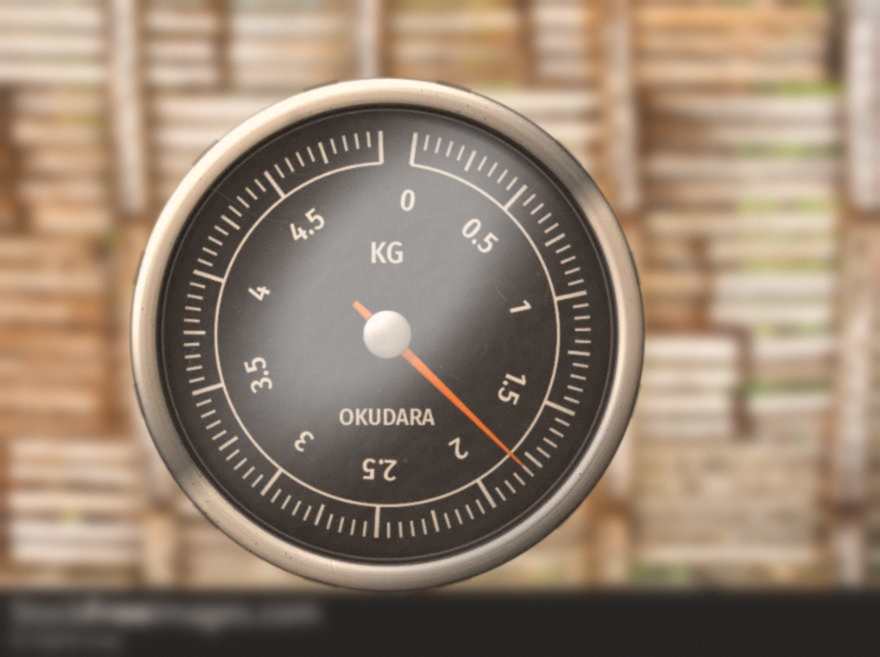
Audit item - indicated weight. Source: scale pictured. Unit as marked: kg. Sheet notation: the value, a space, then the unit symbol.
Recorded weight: 1.8 kg
